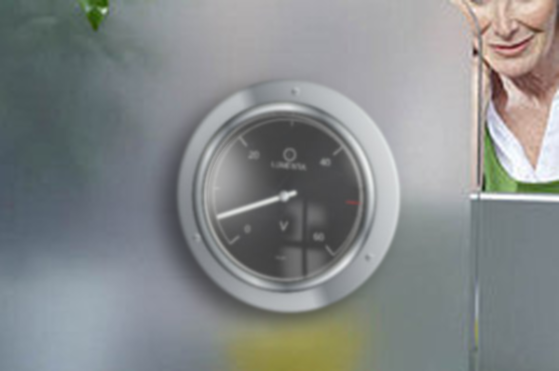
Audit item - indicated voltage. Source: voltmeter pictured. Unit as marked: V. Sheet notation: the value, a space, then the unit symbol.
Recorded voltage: 5 V
